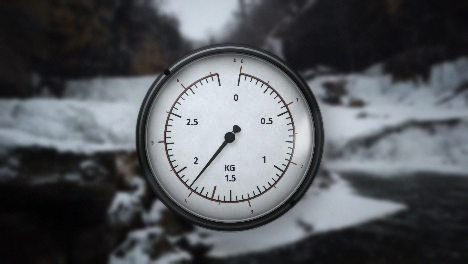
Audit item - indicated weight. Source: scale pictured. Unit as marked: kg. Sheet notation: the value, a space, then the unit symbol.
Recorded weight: 1.85 kg
